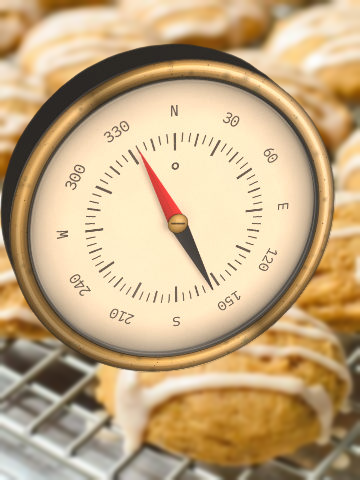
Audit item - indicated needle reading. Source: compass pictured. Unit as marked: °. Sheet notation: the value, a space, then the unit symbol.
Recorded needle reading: 335 °
